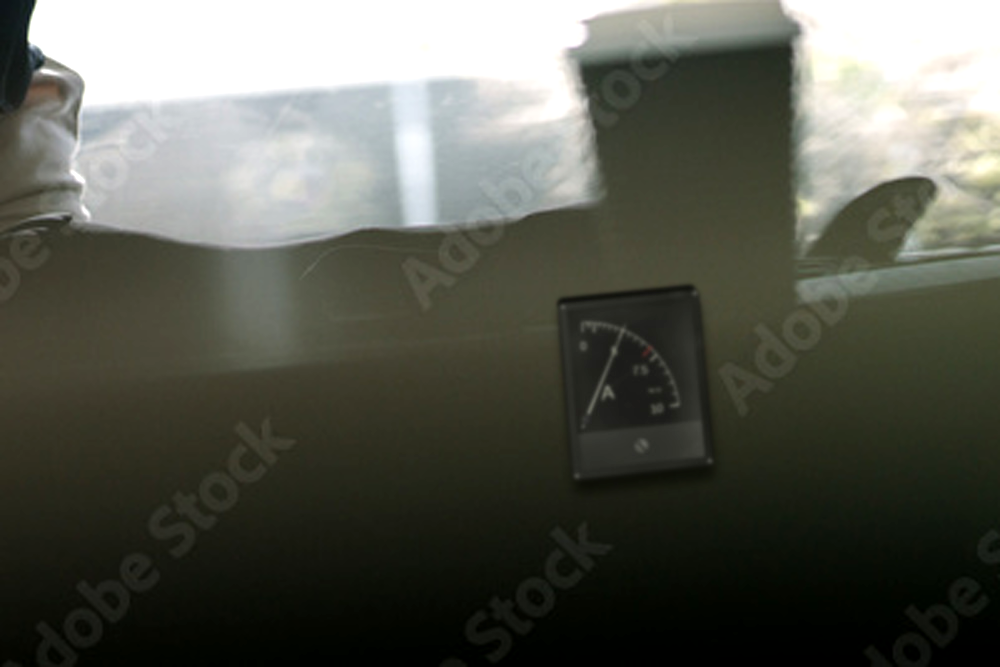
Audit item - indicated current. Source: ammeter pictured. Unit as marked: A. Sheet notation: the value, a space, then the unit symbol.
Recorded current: 5 A
